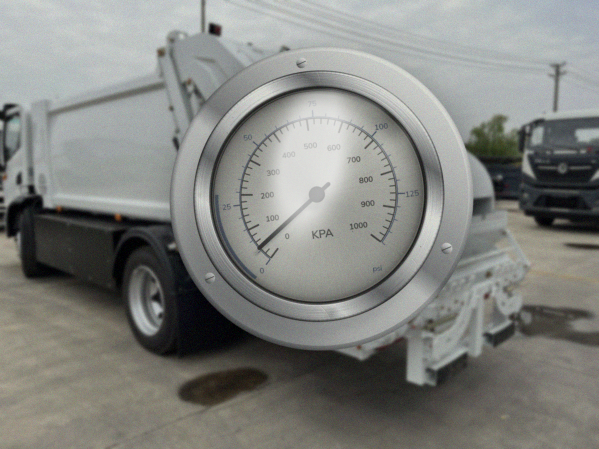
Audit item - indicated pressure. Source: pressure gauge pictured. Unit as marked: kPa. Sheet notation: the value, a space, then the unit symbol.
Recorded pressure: 40 kPa
